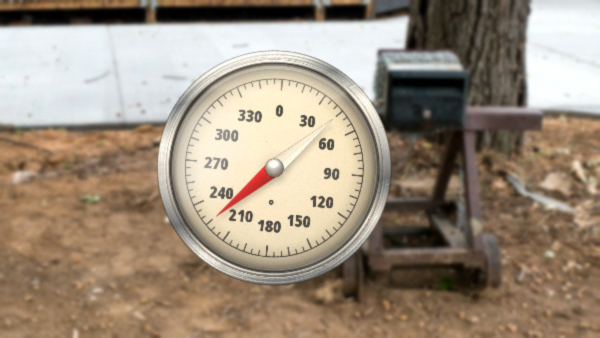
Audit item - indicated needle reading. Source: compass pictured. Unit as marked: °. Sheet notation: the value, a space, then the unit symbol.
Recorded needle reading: 225 °
